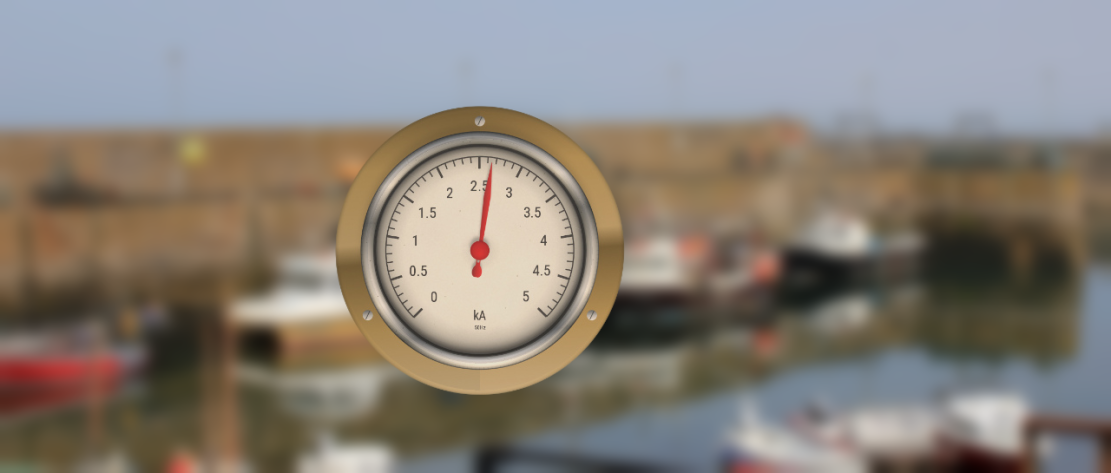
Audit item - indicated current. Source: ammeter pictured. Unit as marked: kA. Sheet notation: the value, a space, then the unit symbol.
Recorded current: 2.65 kA
